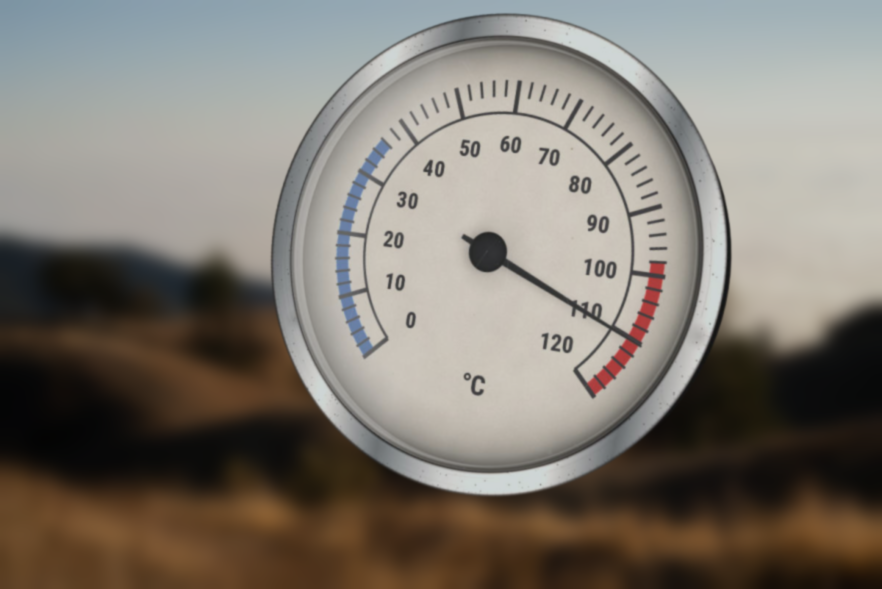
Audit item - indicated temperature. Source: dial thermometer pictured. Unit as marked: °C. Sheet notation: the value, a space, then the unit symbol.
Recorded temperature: 110 °C
